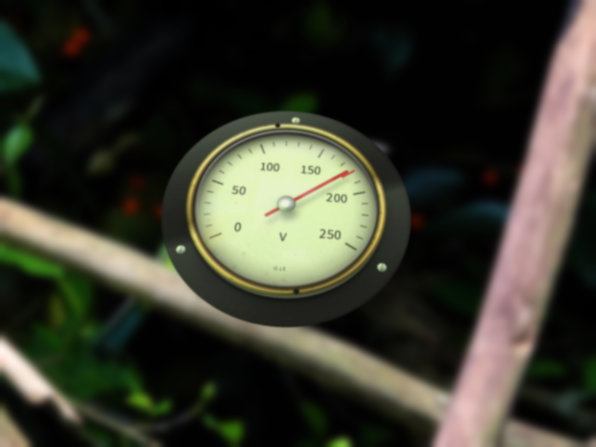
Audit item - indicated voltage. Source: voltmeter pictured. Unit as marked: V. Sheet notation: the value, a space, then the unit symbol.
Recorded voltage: 180 V
